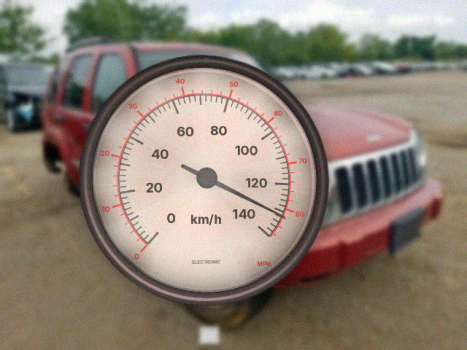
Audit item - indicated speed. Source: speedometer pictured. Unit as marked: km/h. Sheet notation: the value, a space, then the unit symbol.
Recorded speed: 132 km/h
